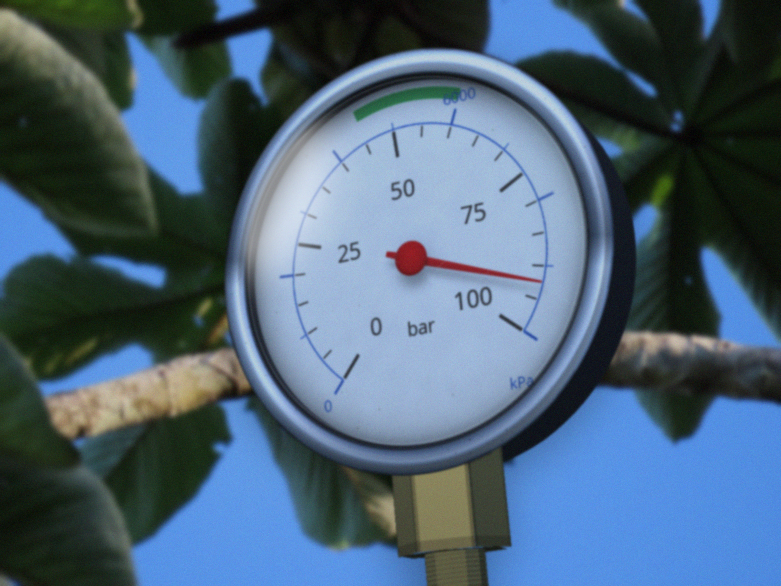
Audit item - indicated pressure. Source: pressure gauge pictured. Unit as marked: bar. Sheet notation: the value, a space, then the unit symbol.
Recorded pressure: 92.5 bar
